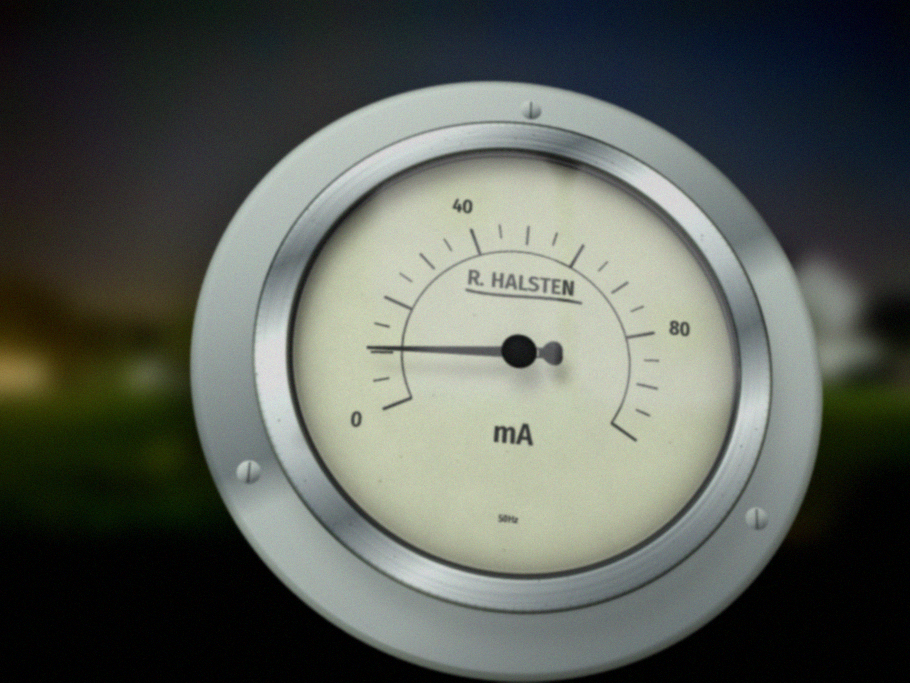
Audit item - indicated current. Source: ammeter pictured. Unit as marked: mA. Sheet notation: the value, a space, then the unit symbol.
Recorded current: 10 mA
